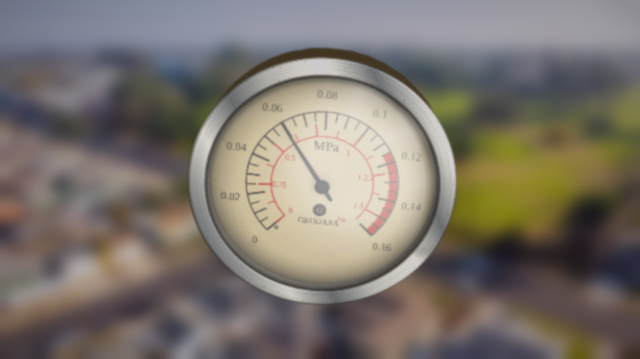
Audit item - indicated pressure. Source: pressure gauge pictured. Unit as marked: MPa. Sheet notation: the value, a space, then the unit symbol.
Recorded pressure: 0.06 MPa
